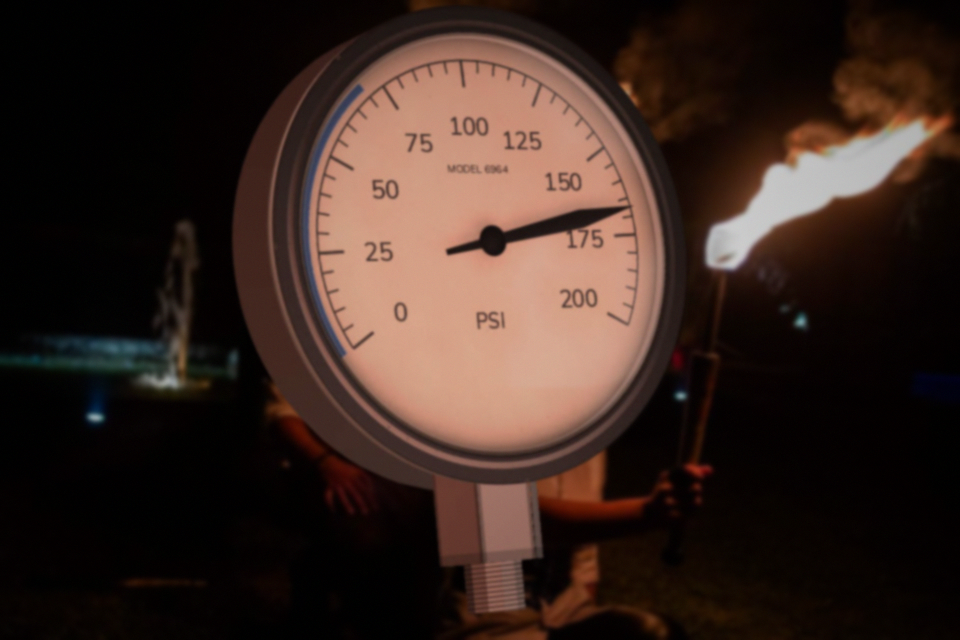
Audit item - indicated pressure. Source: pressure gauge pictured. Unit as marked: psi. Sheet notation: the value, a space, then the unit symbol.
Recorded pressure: 167.5 psi
